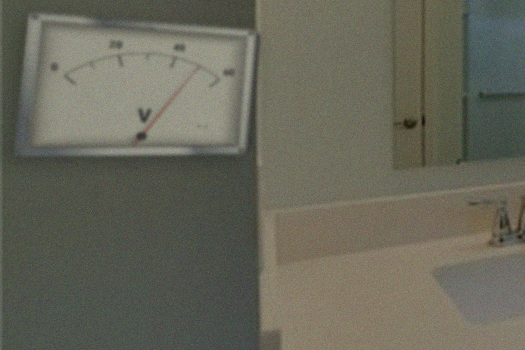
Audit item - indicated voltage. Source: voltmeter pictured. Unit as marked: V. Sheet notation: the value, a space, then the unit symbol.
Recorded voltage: 50 V
